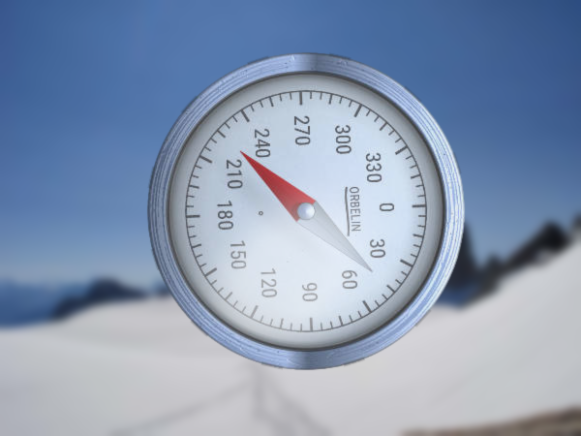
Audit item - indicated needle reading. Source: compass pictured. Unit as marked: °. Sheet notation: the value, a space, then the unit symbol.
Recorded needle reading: 225 °
